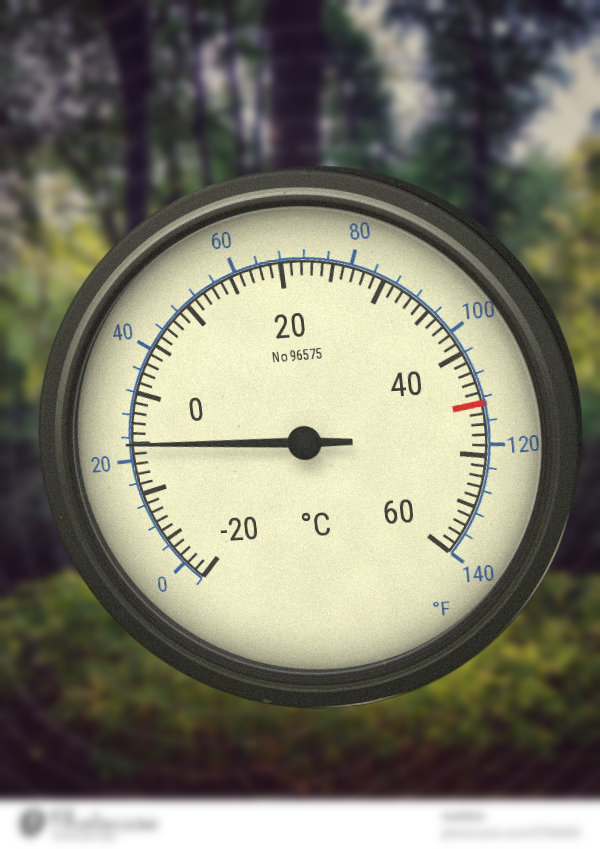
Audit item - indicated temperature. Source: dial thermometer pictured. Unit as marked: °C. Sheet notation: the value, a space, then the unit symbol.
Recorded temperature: -5 °C
